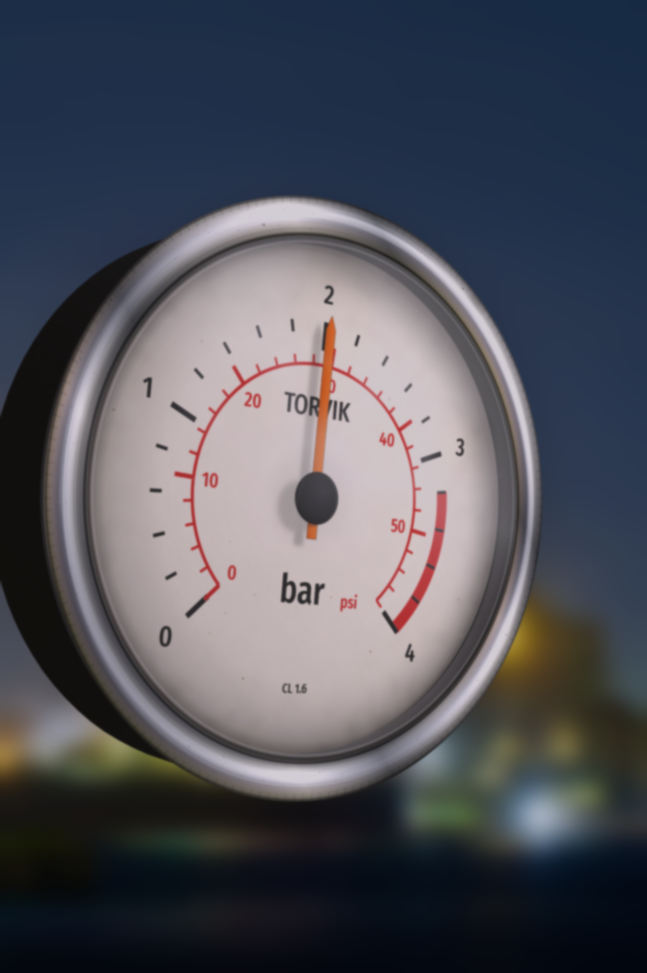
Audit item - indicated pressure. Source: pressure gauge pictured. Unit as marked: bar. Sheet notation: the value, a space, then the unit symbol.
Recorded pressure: 2 bar
